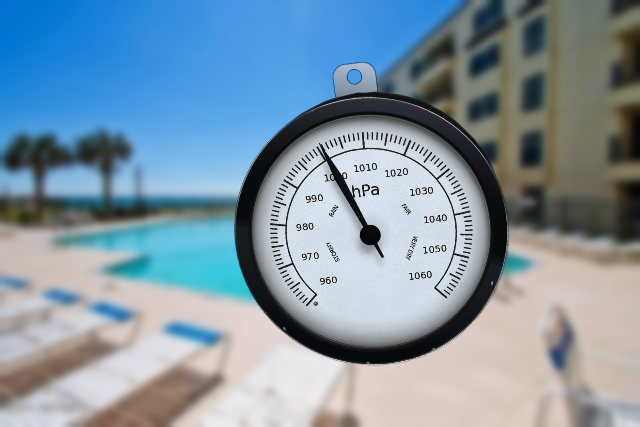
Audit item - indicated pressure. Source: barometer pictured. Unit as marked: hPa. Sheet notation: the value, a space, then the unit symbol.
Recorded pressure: 1001 hPa
